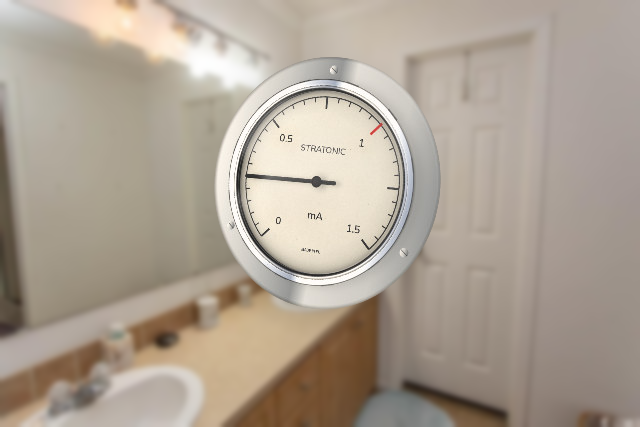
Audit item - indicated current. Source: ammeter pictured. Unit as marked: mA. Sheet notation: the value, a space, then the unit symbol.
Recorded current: 0.25 mA
